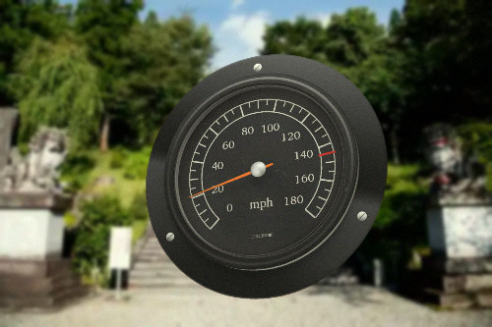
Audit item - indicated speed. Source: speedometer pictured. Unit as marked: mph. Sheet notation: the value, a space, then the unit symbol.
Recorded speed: 20 mph
